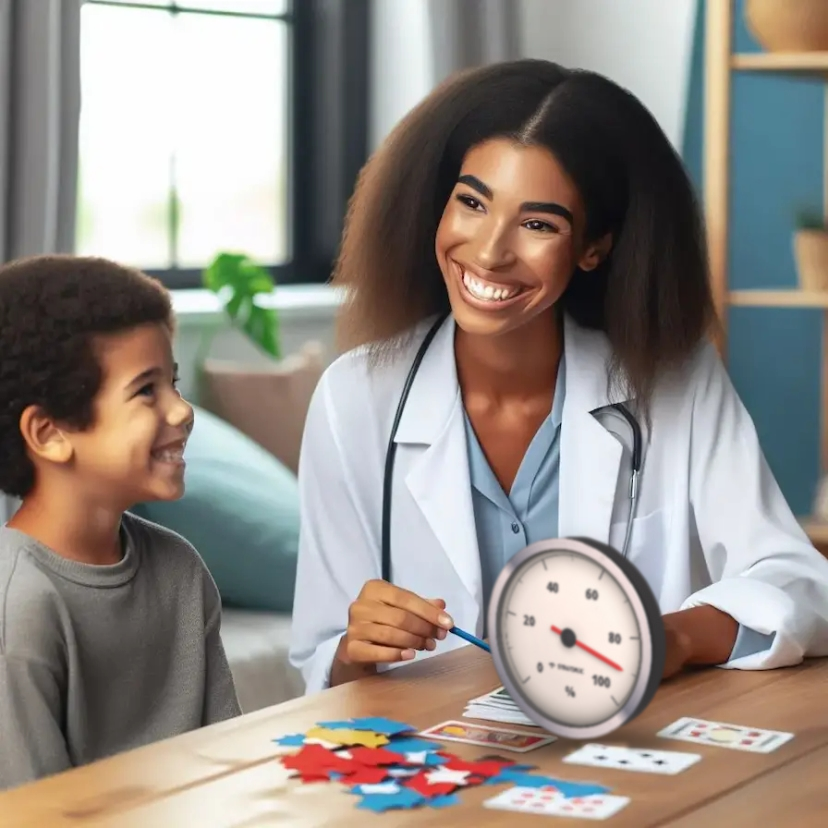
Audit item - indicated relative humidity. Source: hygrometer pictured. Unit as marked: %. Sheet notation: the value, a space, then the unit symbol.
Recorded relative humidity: 90 %
